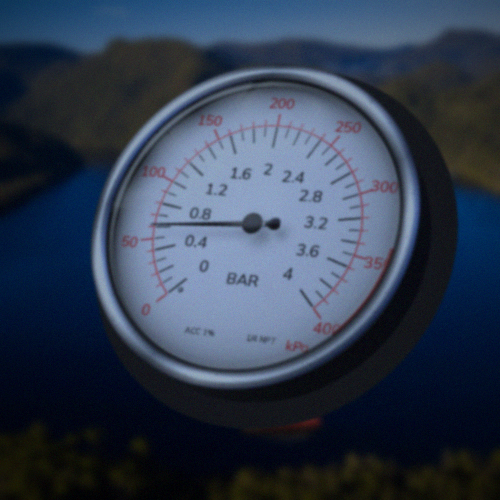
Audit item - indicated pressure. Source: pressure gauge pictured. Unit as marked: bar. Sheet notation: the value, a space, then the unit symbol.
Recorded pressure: 0.6 bar
